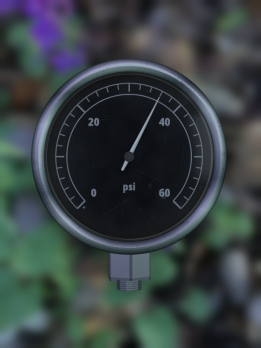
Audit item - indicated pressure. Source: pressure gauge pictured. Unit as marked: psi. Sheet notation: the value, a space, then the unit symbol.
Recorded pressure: 36 psi
